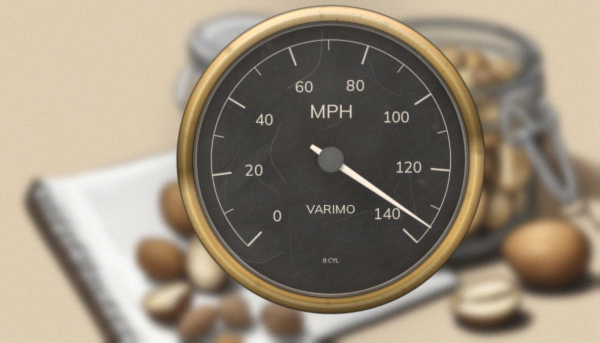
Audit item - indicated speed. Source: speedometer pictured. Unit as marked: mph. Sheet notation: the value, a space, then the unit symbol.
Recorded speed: 135 mph
